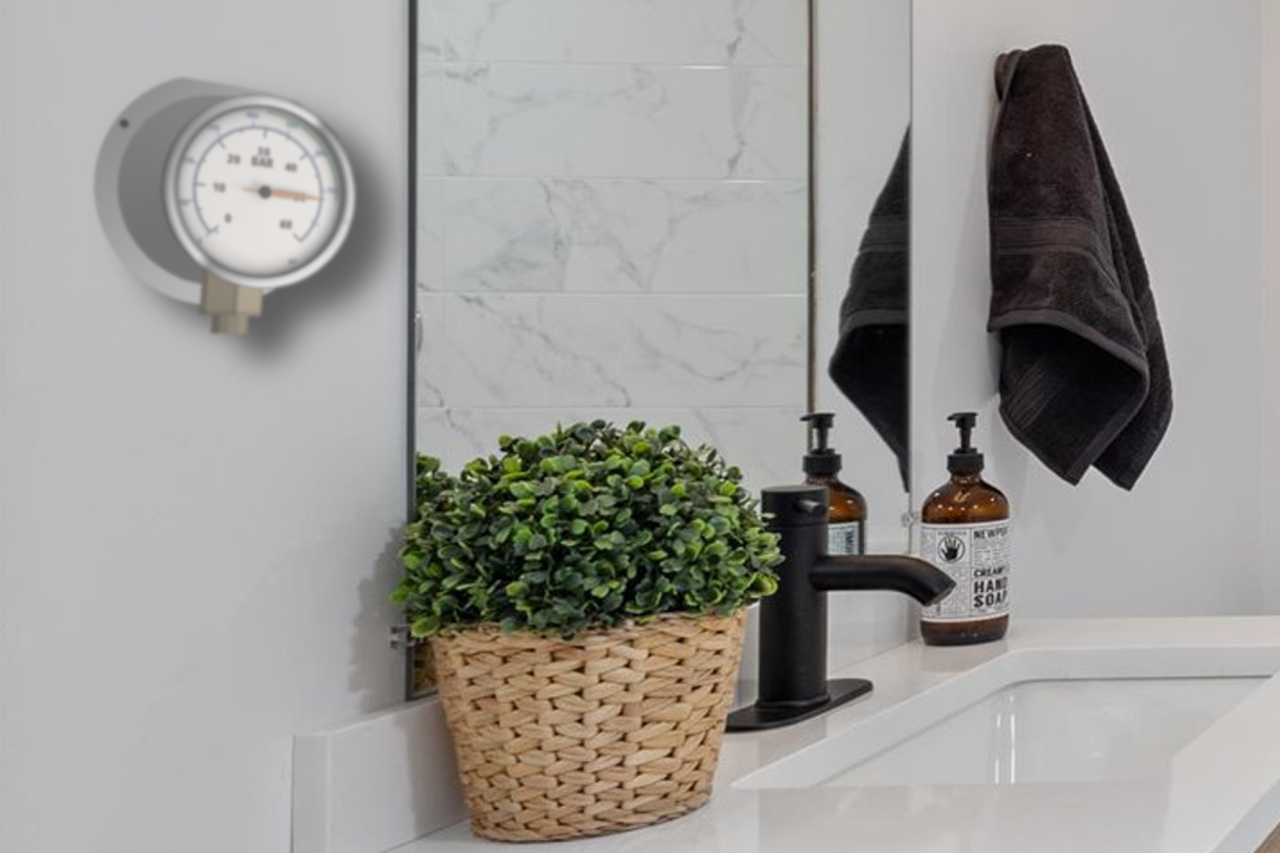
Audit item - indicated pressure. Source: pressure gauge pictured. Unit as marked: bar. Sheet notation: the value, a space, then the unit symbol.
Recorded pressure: 50 bar
